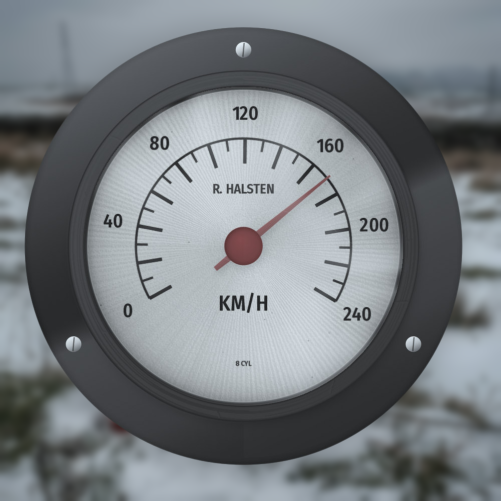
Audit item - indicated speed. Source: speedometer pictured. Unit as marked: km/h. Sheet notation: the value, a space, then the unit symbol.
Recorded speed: 170 km/h
